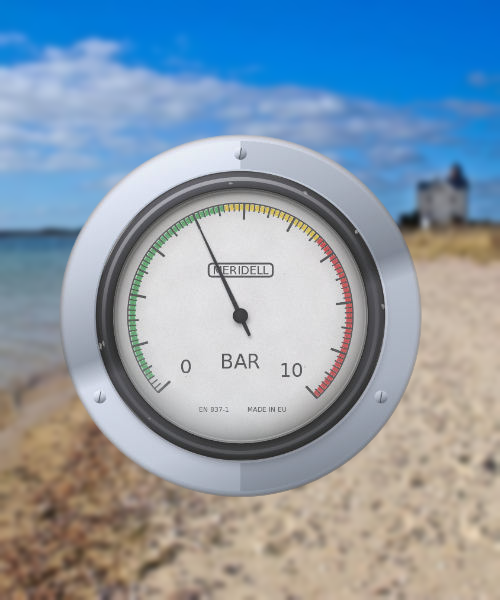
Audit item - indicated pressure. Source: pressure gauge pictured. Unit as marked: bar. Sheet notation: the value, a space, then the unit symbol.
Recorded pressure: 4 bar
